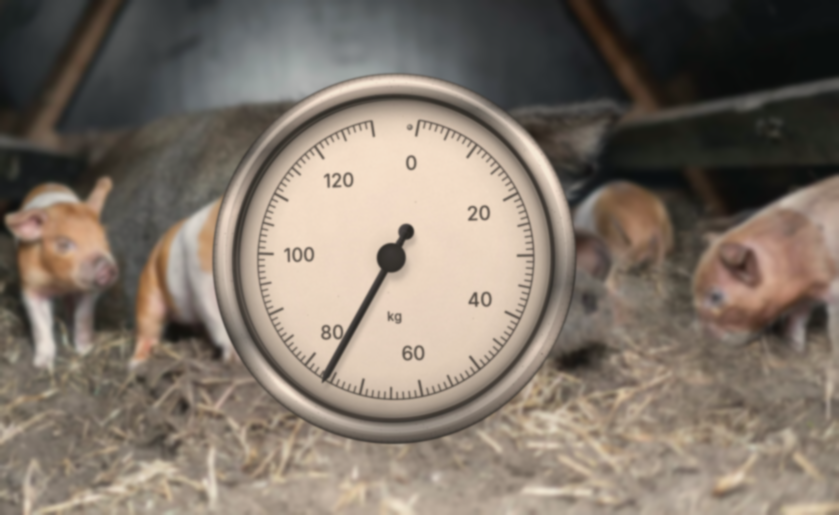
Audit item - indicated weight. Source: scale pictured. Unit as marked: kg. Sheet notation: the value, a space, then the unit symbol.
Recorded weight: 76 kg
